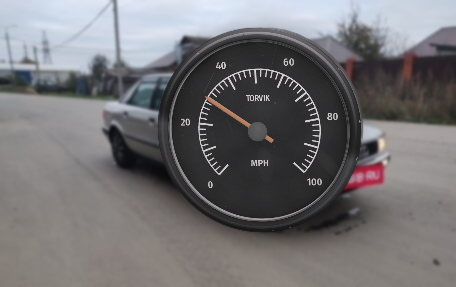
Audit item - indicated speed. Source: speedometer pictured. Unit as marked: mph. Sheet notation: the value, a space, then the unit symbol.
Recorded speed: 30 mph
